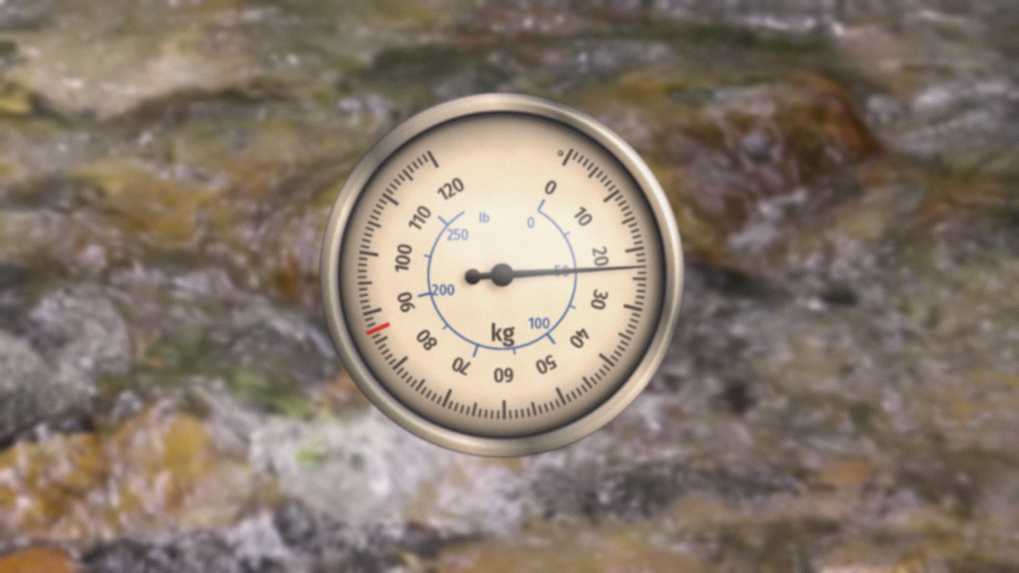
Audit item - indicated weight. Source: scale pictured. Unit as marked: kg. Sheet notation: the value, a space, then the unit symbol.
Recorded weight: 23 kg
